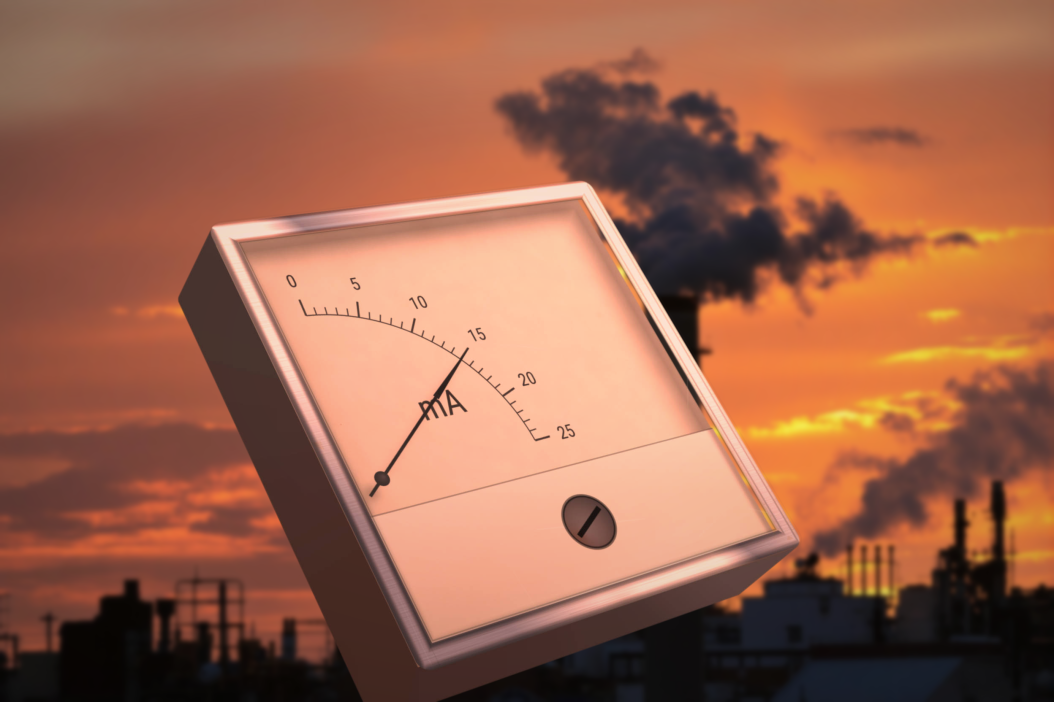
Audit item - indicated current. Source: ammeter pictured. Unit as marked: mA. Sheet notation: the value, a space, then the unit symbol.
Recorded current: 15 mA
